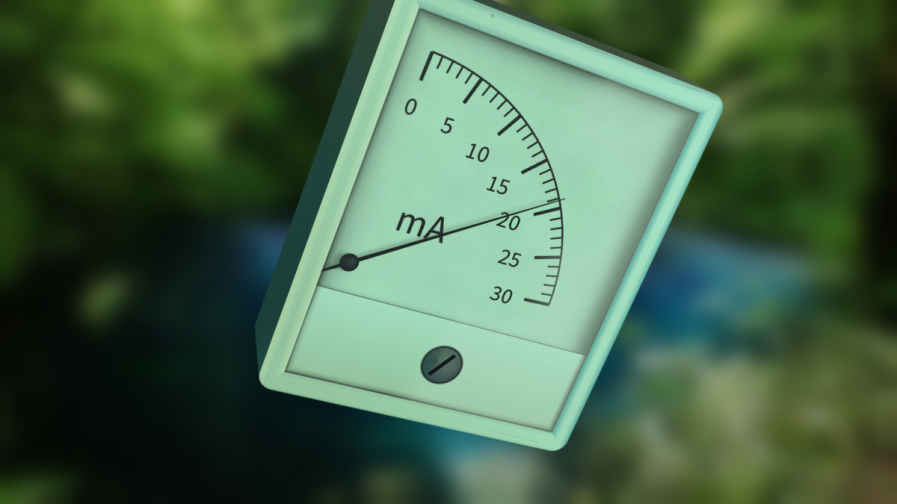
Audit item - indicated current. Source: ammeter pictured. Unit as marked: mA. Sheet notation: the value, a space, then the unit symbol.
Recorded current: 19 mA
